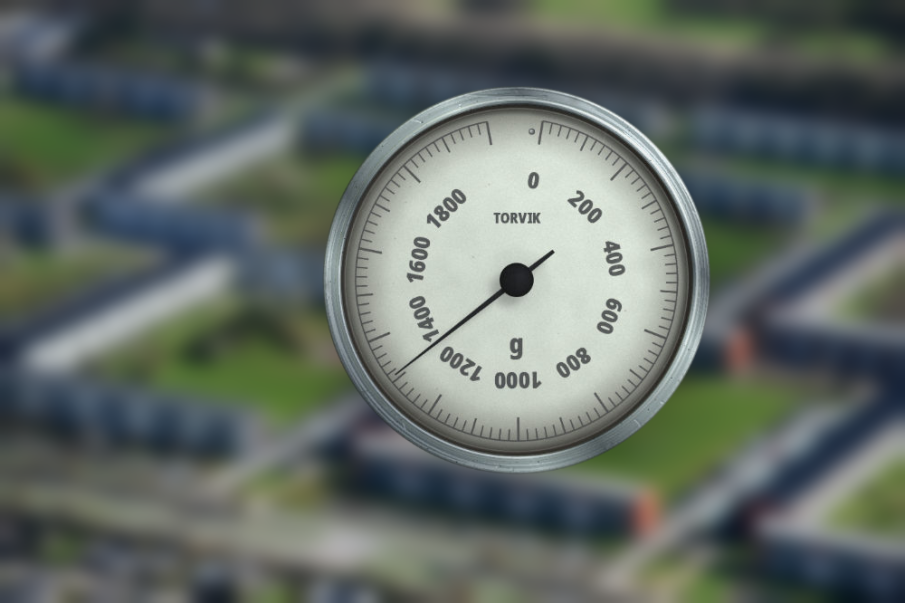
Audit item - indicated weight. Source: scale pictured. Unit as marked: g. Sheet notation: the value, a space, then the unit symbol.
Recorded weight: 1310 g
